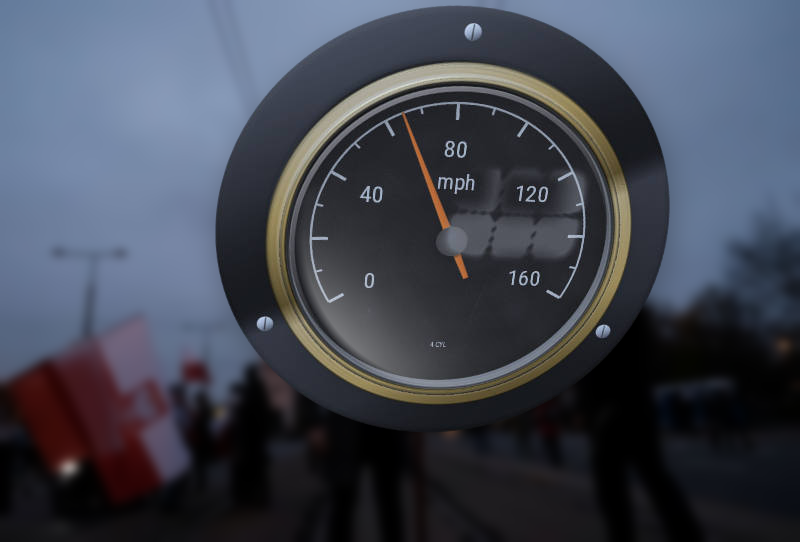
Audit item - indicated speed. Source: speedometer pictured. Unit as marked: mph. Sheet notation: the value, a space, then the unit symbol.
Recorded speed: 65 mph
